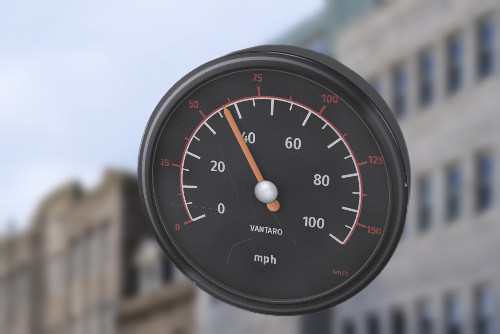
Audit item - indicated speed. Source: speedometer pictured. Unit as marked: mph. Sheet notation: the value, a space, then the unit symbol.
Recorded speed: 37.5 mph
